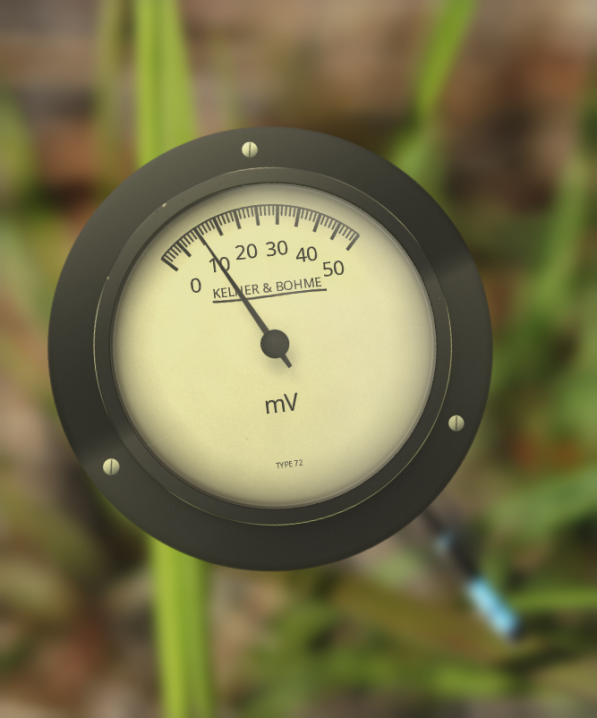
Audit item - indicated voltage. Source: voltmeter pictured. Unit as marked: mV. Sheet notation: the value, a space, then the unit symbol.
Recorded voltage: 10 mV
